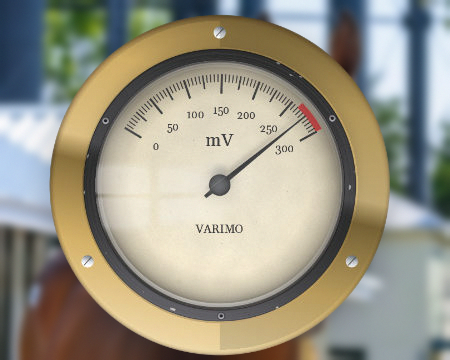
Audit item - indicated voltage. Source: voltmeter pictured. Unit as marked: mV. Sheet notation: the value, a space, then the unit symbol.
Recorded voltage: 275 mV
